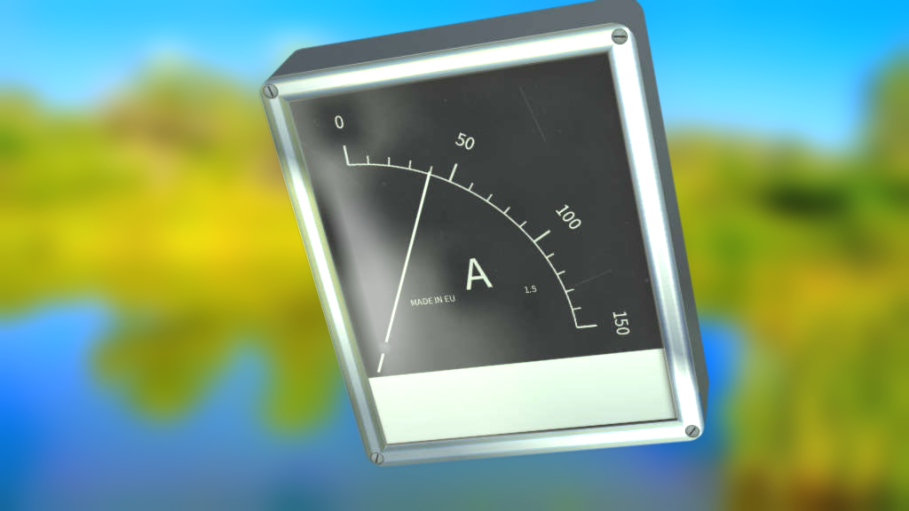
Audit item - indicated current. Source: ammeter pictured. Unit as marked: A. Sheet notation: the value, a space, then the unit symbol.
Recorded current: 40 A
